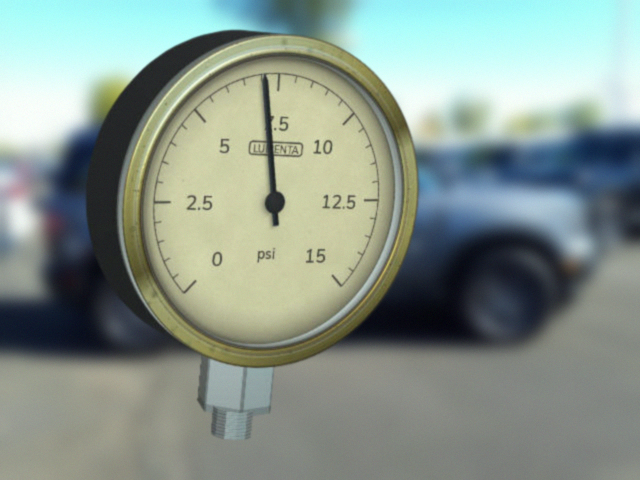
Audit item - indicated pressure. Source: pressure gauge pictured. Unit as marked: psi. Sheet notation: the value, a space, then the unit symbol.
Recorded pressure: 7 psi
